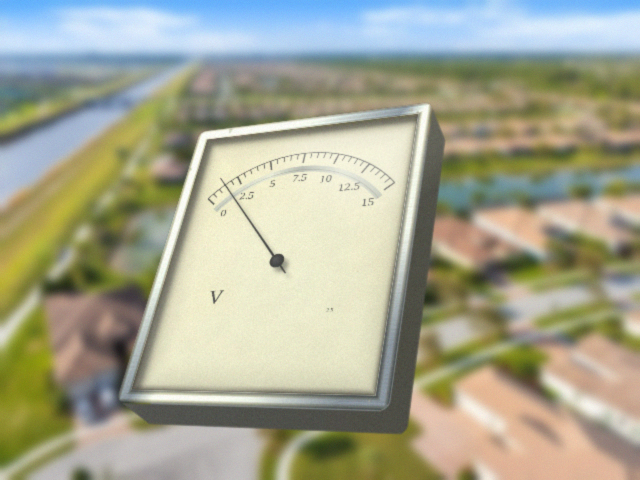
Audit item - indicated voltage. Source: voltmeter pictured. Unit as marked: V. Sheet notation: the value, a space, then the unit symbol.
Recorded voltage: 1.5 V
